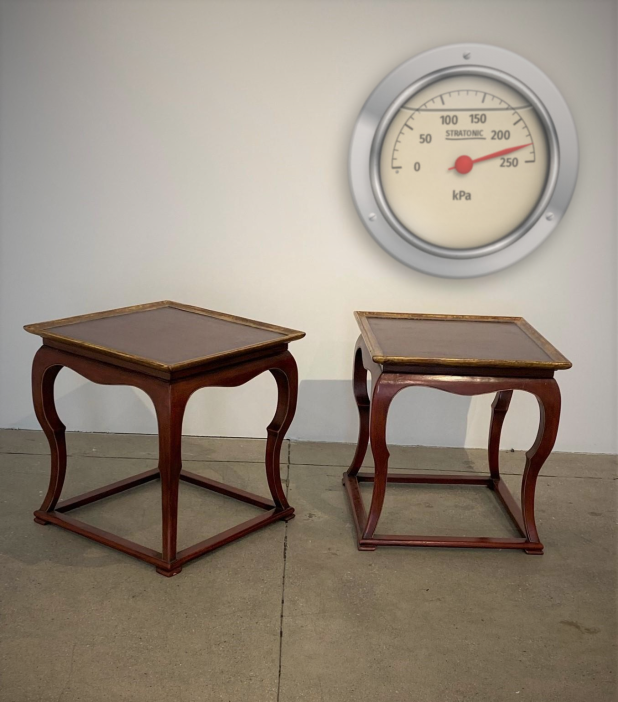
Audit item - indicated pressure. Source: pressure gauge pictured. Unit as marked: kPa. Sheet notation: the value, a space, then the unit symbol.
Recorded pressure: 230 kPa
